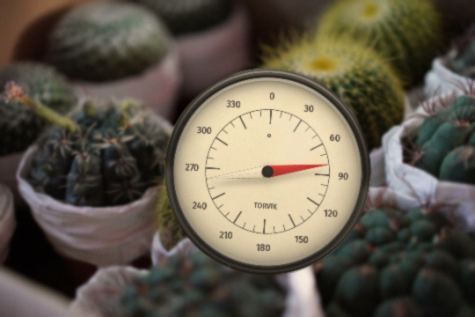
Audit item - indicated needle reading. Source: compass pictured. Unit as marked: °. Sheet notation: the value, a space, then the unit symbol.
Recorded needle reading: 80 °
